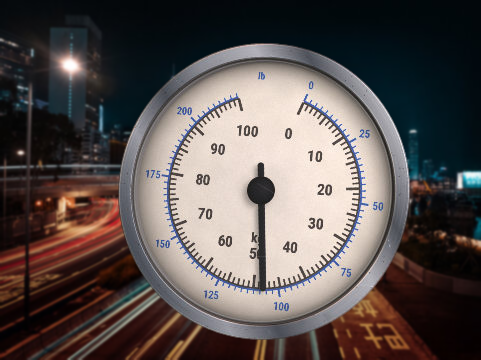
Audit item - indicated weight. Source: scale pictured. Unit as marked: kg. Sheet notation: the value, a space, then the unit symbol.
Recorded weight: 48 kg
